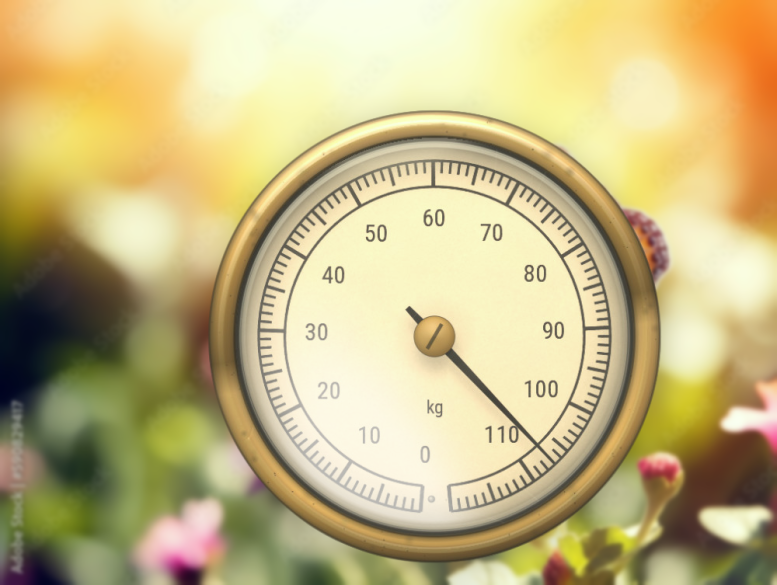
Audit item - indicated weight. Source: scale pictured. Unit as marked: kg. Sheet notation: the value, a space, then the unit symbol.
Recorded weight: 107 kg
